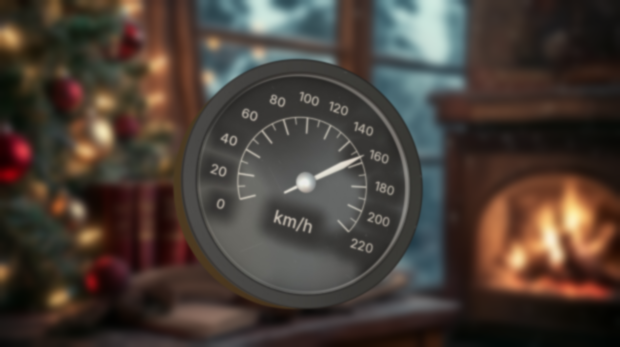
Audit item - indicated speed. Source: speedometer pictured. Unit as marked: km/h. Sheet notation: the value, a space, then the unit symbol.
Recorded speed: 155 km/h
